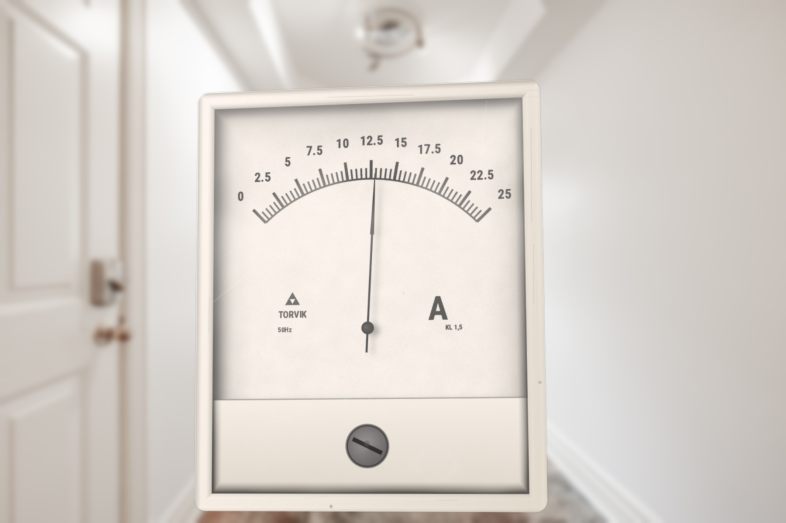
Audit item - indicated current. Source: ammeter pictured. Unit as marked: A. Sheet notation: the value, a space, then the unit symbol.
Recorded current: 13 A
